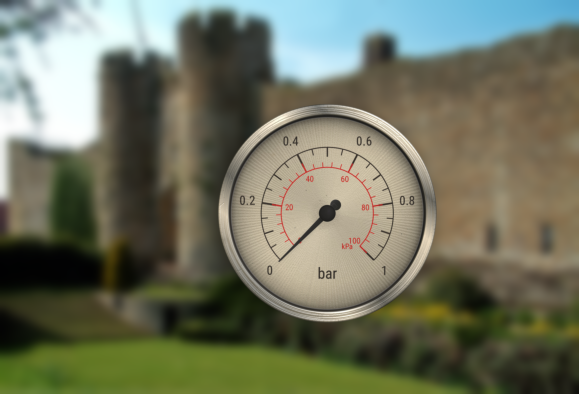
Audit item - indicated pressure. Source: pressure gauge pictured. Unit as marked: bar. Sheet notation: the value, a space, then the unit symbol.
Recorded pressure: 0 bar
